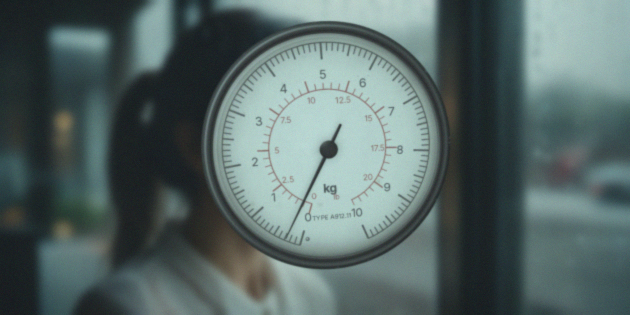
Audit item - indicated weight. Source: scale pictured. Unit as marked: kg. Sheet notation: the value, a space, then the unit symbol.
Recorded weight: 0.3 kg
